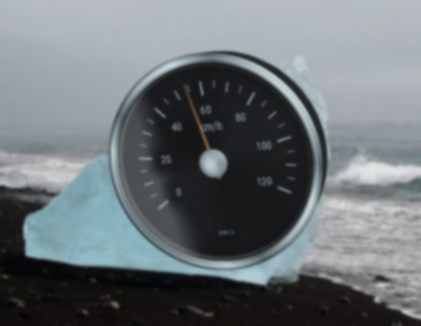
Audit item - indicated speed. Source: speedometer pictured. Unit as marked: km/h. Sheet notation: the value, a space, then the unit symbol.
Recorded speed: 55 km/h
